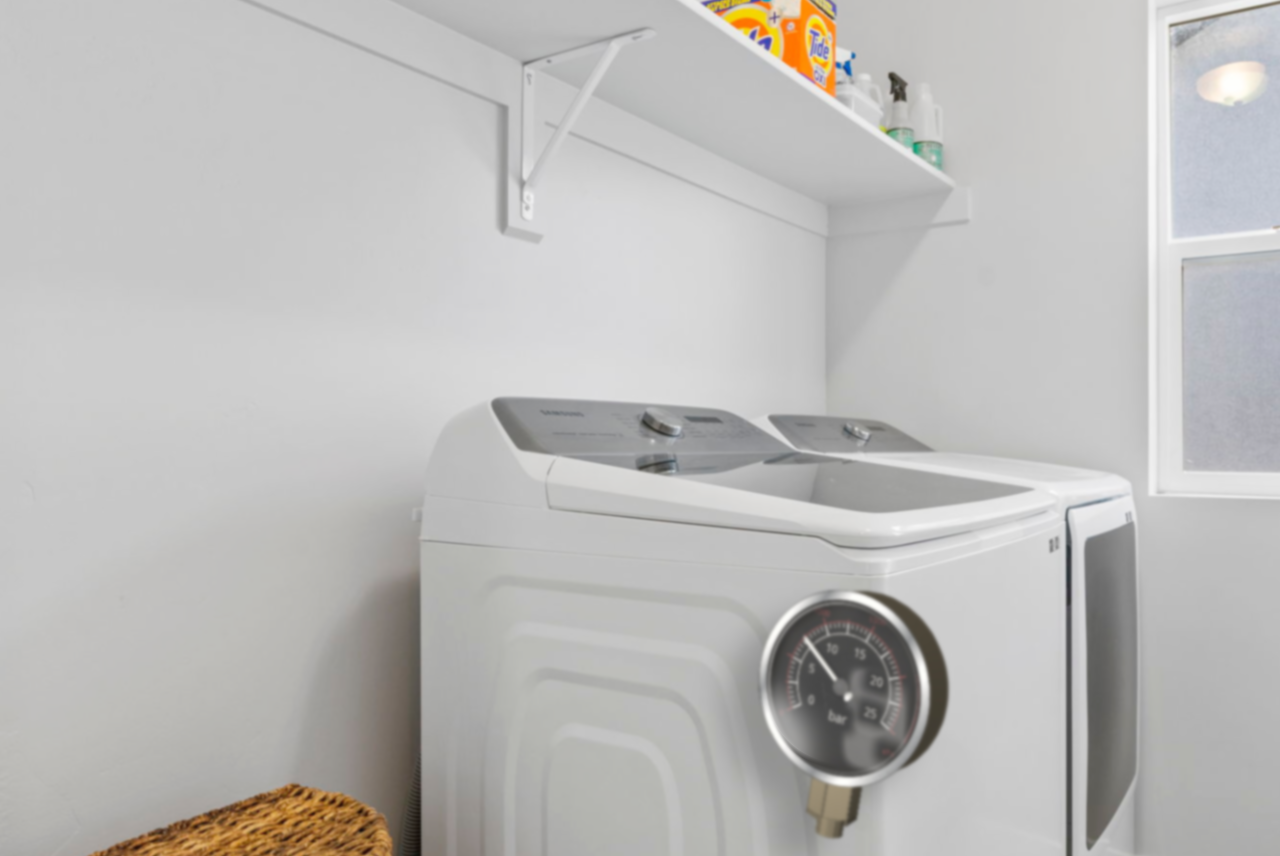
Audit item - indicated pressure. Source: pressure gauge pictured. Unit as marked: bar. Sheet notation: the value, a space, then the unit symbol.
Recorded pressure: 7.5 bar
